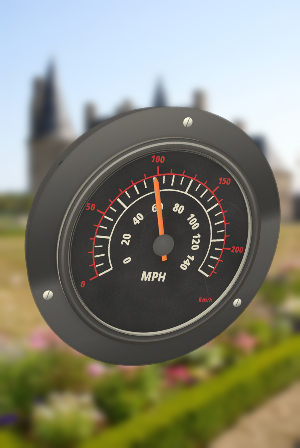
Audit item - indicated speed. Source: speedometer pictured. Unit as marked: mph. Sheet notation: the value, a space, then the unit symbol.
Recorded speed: 60 mph
